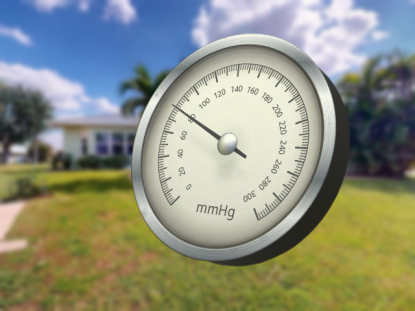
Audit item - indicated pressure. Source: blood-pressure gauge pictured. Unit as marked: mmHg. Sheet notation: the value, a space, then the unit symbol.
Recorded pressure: 80 mmHg
